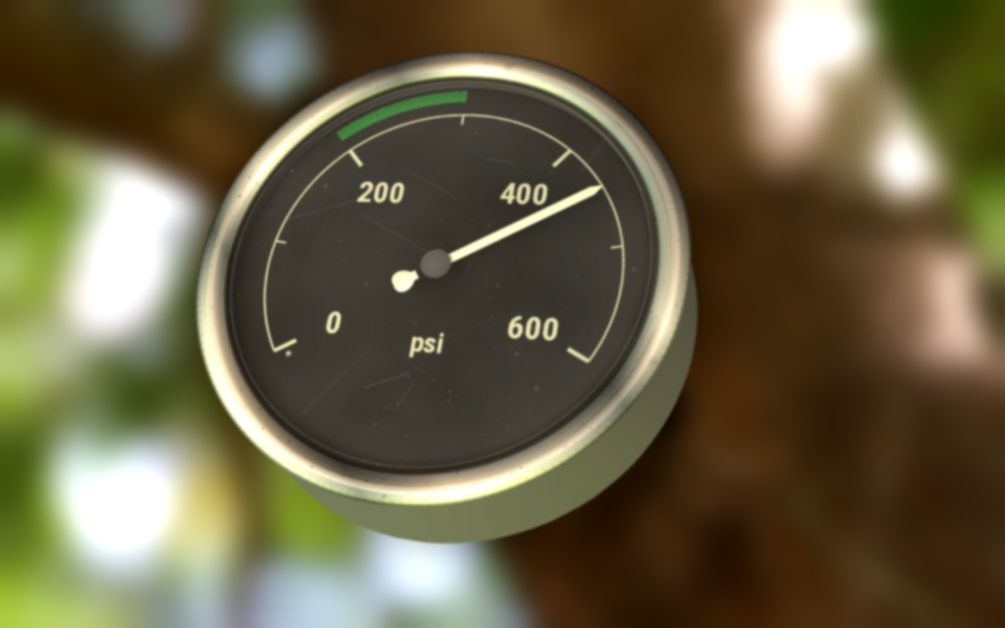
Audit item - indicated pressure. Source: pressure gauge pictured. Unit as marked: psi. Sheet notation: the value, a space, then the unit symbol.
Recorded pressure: 450 psi
